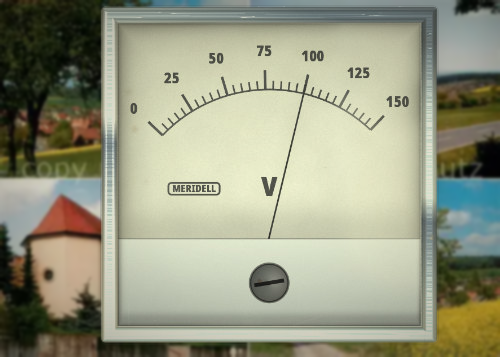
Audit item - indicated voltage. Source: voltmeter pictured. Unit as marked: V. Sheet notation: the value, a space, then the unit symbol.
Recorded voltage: 100 V
